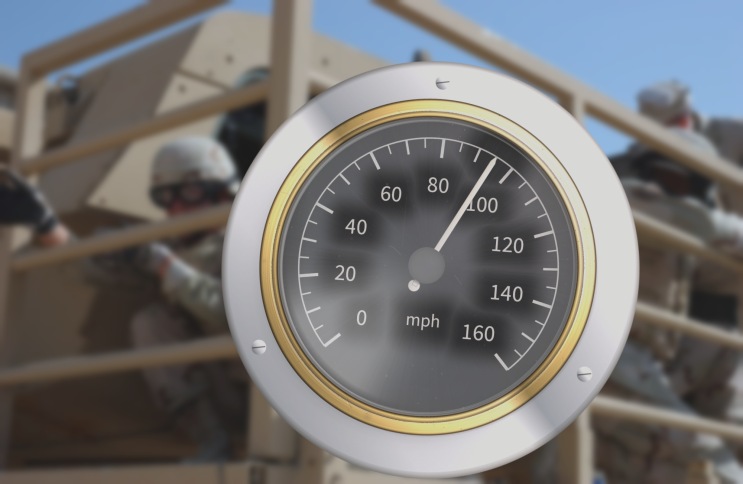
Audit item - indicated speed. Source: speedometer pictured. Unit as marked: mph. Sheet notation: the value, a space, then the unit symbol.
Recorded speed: 95 mph
